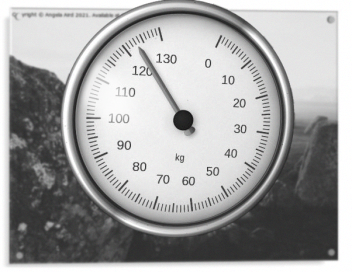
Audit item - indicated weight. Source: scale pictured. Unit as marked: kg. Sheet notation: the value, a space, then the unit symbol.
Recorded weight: 123 kg
